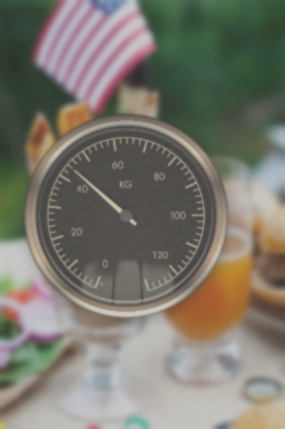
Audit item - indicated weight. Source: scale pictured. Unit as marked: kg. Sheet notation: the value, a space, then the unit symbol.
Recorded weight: 44 kg
